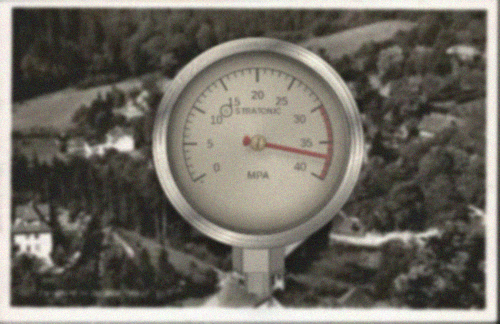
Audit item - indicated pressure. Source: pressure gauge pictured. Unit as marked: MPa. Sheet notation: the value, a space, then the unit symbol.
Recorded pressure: 37 MPa
